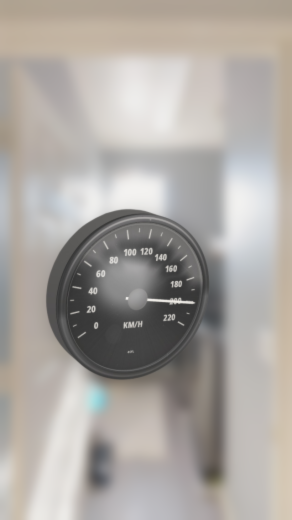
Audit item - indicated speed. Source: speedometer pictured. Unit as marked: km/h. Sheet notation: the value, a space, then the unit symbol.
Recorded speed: 200 km/h
